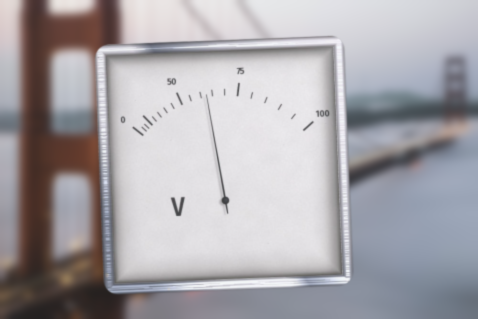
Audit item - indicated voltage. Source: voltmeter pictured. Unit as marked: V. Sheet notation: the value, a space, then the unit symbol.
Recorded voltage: 62.5 V
